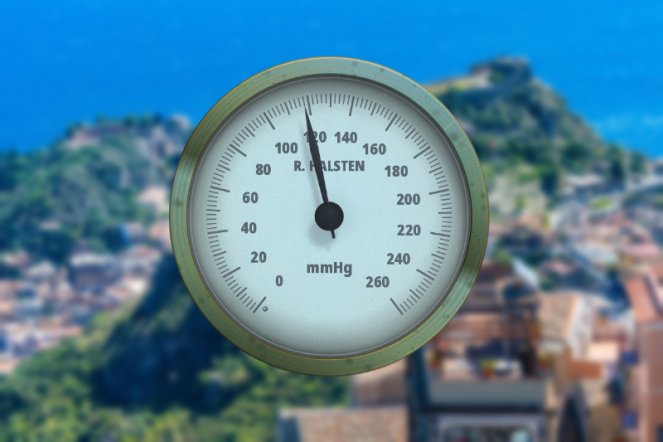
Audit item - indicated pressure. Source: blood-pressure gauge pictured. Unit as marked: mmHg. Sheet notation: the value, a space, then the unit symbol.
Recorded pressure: 118 mmHg
